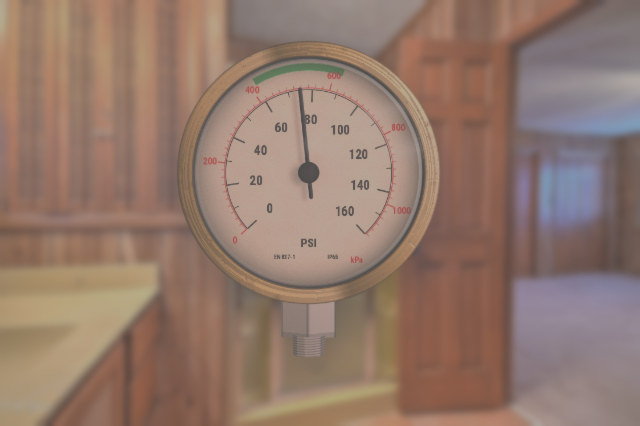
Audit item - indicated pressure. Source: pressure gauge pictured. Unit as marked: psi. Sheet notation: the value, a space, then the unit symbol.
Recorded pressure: 75 psi
